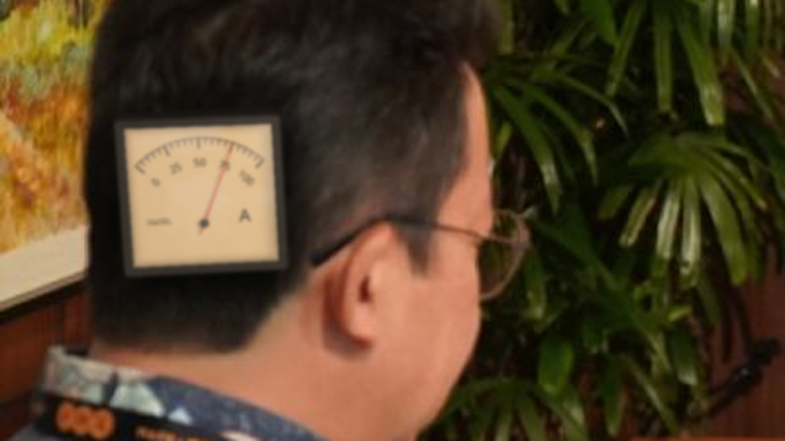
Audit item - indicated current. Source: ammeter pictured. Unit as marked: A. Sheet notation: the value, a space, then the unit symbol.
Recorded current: 75 A
